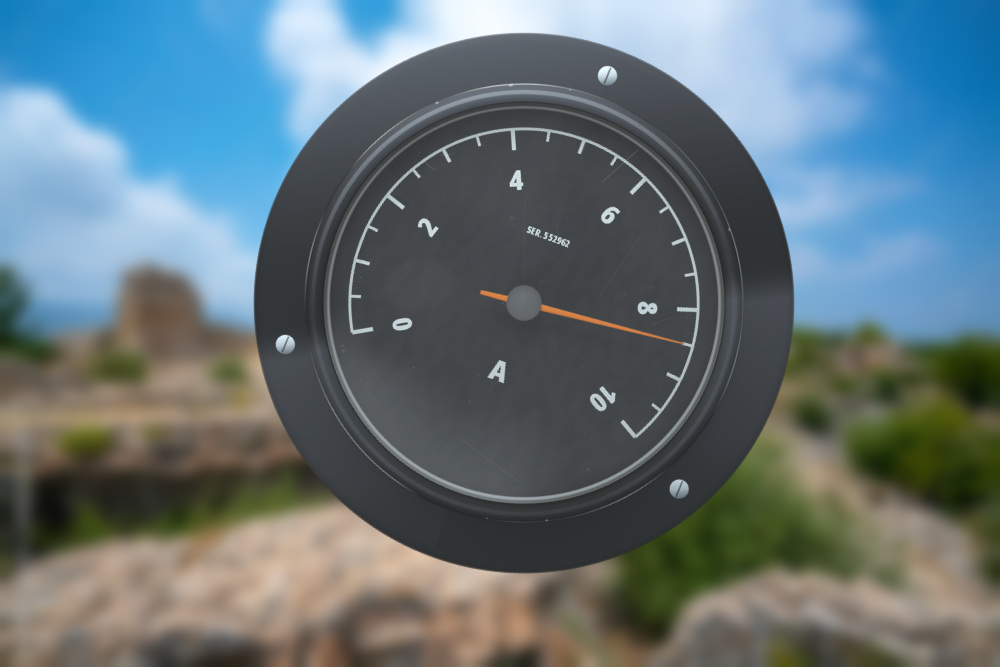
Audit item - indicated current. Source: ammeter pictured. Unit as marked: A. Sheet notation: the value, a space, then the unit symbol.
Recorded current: 8.5 A
